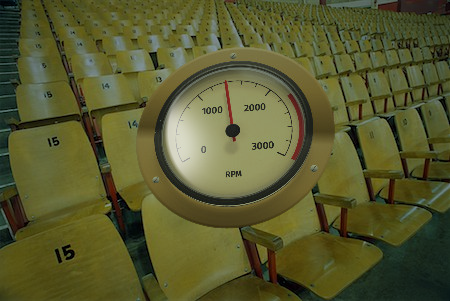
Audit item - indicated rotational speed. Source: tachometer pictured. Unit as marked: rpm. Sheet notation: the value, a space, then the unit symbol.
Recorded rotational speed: 1400 rpm
